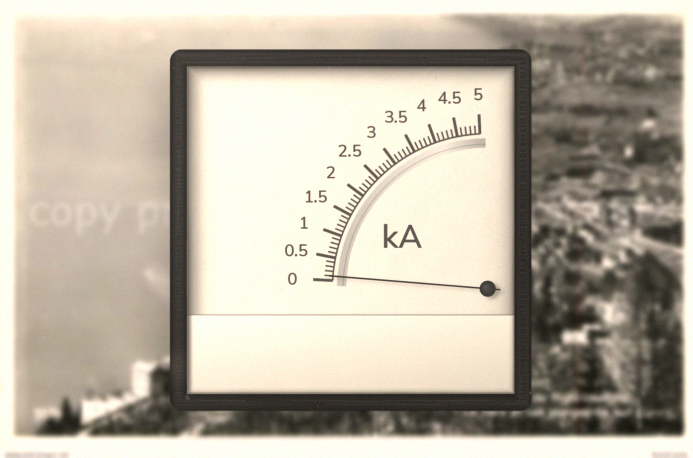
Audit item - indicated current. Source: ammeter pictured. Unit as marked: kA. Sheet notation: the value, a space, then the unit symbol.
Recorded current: 0.1 kA
